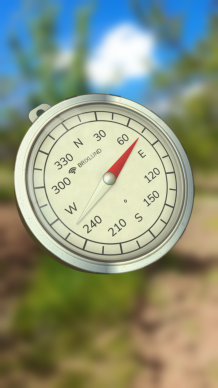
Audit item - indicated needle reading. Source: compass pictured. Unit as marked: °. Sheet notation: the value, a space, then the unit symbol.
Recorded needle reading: 75 °
